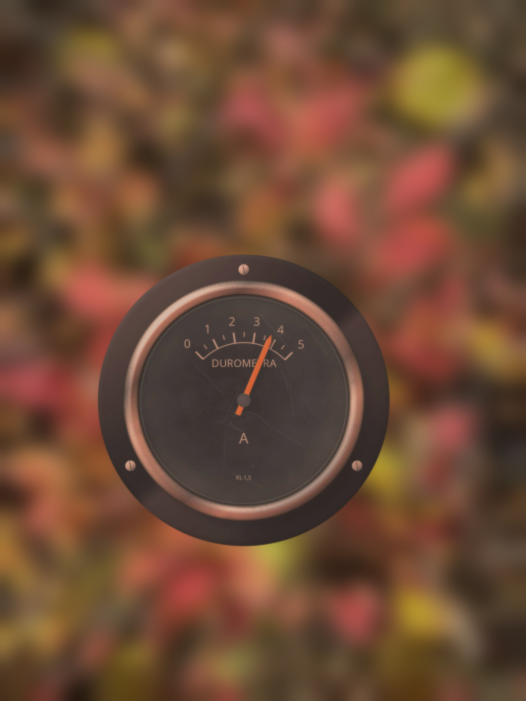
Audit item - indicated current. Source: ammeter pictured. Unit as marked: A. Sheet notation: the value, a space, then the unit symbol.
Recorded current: 3.75 A
